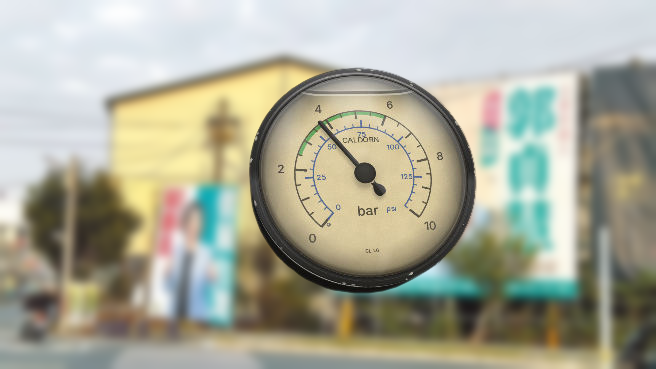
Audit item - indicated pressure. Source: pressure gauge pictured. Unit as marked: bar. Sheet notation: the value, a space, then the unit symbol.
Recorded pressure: 3.75 bar
